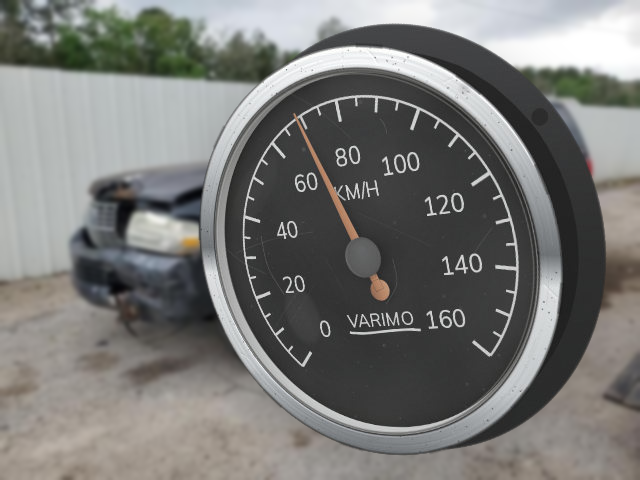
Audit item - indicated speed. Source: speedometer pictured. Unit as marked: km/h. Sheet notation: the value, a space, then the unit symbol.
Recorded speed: 70 km/h
